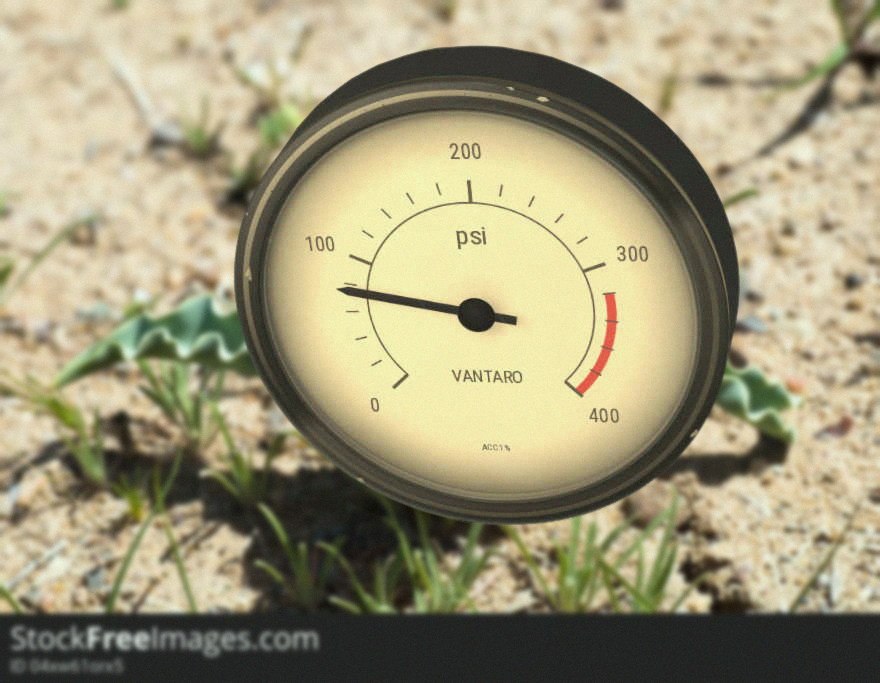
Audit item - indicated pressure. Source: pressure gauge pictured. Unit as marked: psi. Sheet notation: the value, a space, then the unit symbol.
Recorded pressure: 80 psi
